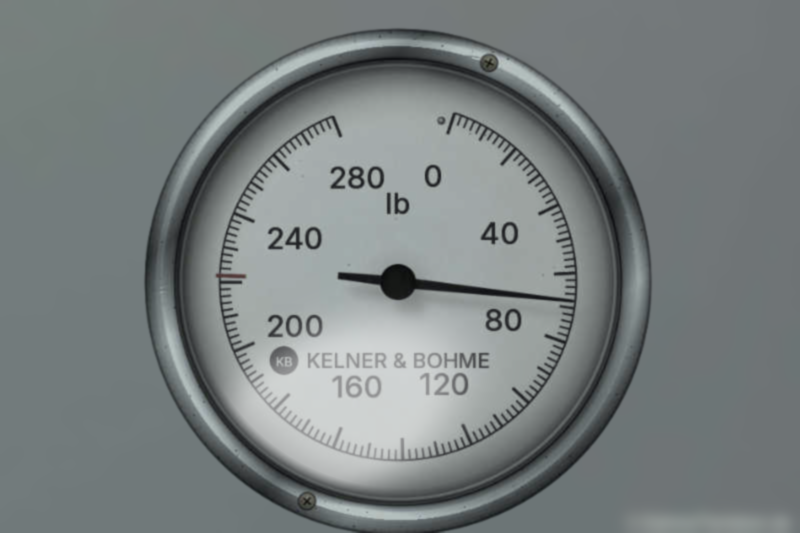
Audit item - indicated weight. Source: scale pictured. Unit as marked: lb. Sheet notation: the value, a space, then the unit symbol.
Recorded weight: 68 lb
